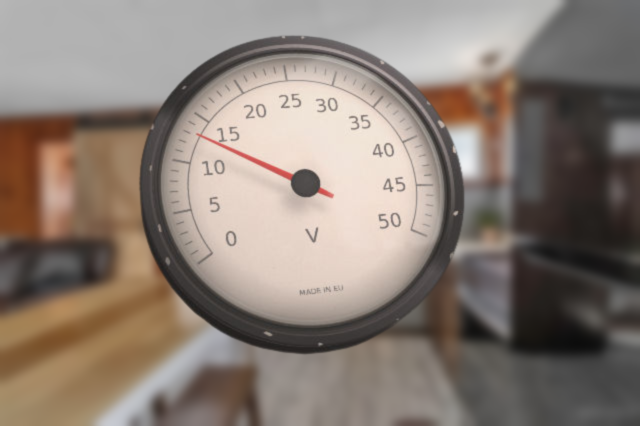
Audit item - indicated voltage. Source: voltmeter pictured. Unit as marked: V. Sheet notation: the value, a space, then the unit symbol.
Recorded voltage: 13 V
